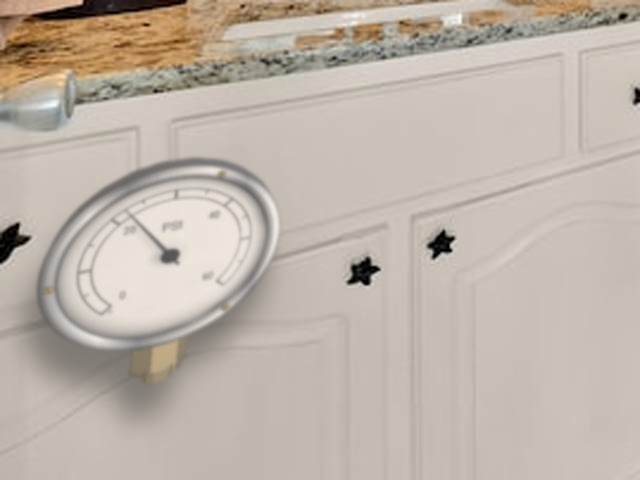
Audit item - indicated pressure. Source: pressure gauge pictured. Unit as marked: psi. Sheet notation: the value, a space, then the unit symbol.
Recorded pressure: 22.5 psi
